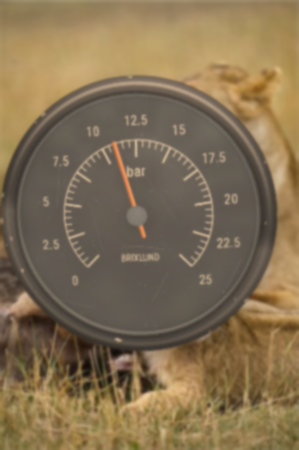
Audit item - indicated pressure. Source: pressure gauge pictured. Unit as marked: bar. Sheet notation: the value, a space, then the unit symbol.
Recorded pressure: 11 bar
